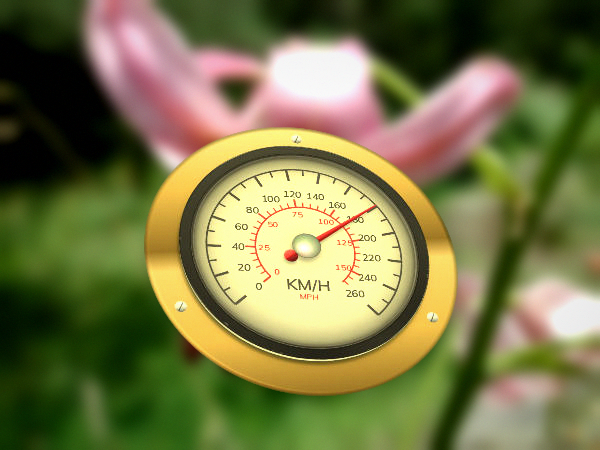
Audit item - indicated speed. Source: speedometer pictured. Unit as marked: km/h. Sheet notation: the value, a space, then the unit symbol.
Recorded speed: 180 km/h
